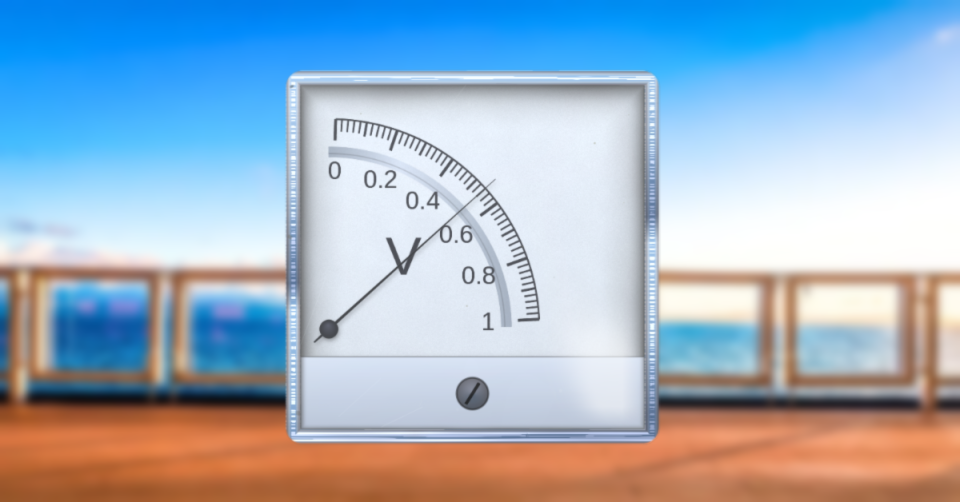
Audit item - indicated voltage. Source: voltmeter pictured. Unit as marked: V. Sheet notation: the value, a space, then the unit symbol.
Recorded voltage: 0.54 V
